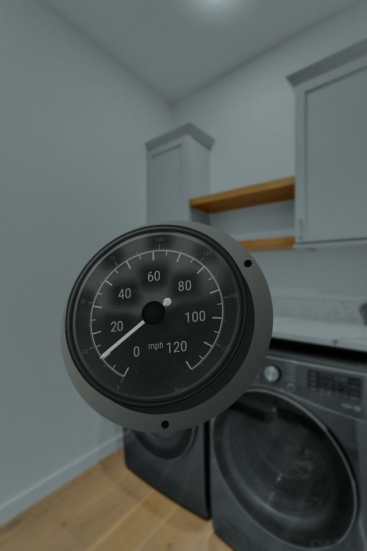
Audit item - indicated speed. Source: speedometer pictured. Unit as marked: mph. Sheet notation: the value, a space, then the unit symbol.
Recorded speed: 10 mph
